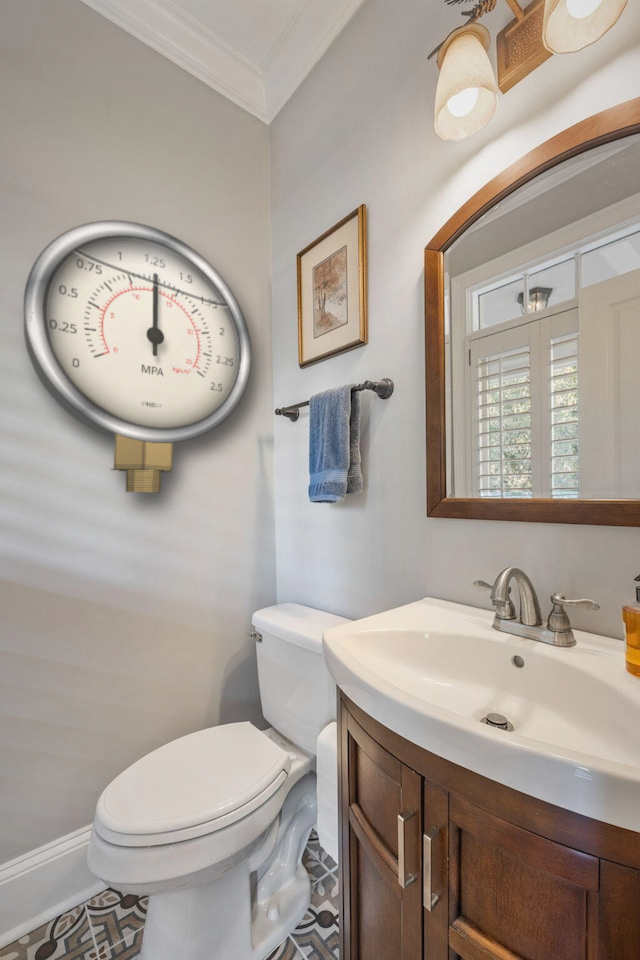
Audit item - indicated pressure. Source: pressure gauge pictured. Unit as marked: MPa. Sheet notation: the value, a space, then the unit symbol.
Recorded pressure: 1.25 MPa
